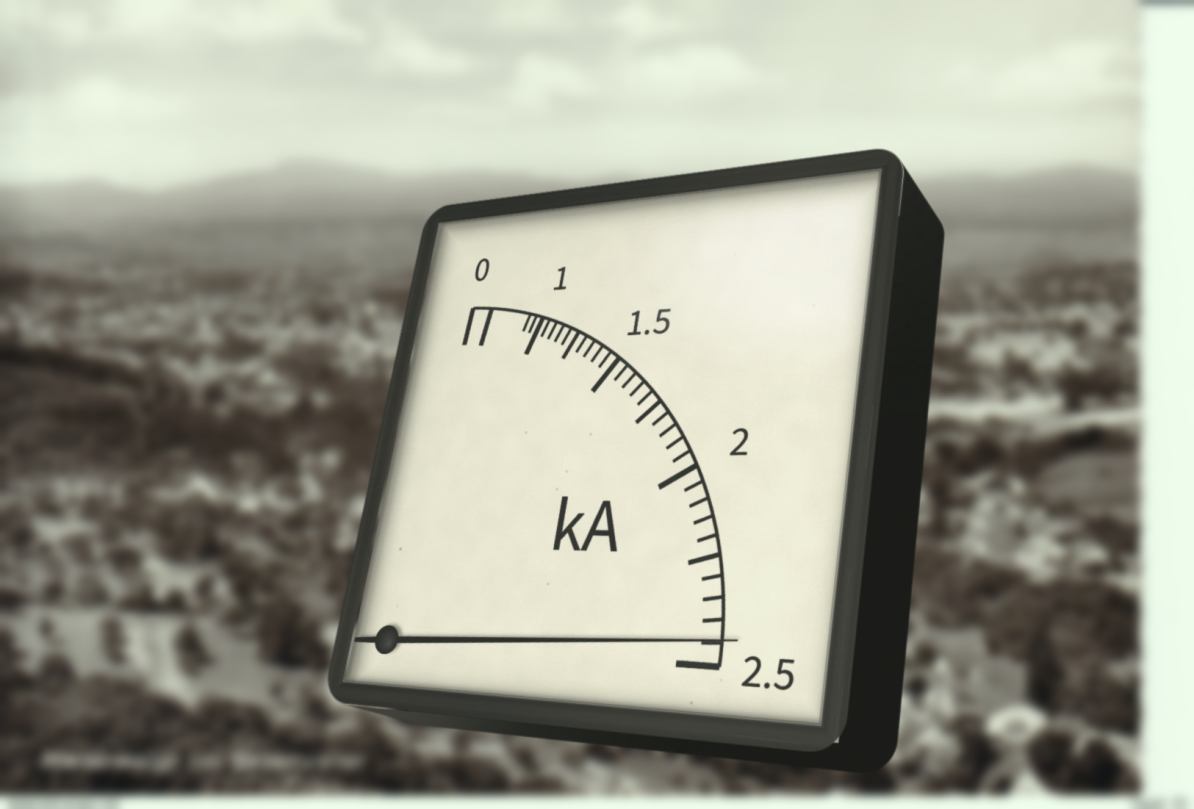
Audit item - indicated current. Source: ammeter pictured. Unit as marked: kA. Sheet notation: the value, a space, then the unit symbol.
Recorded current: 2.45 kA
